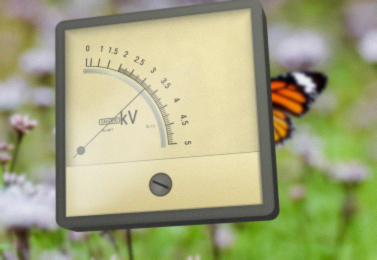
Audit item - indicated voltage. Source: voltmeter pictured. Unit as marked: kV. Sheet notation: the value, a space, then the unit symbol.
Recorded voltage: 3.25 kV
